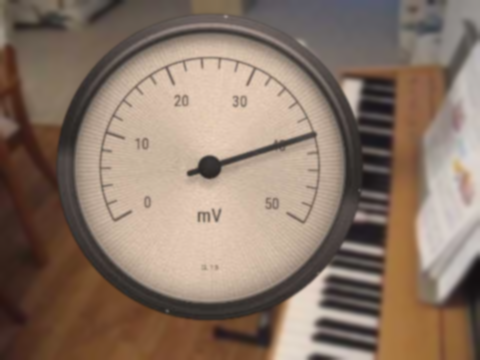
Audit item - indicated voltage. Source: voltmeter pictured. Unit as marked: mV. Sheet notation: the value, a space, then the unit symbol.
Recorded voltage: 40 mV
